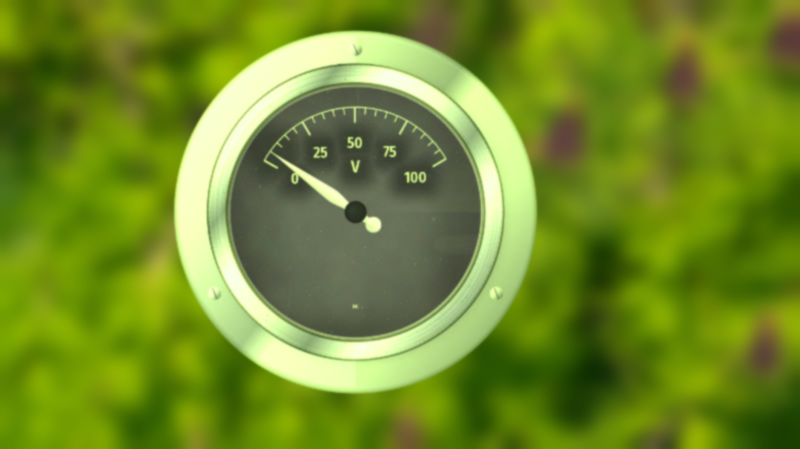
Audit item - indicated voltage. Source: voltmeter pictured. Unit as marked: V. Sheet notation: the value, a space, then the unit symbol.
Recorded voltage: 5 V
